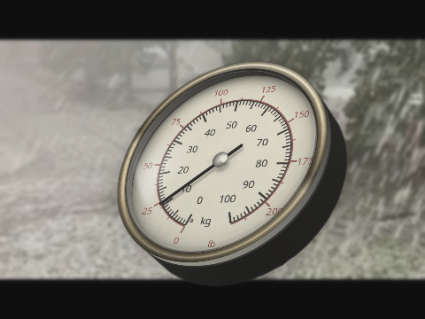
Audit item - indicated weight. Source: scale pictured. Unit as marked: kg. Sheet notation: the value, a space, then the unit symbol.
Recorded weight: 10 kg
